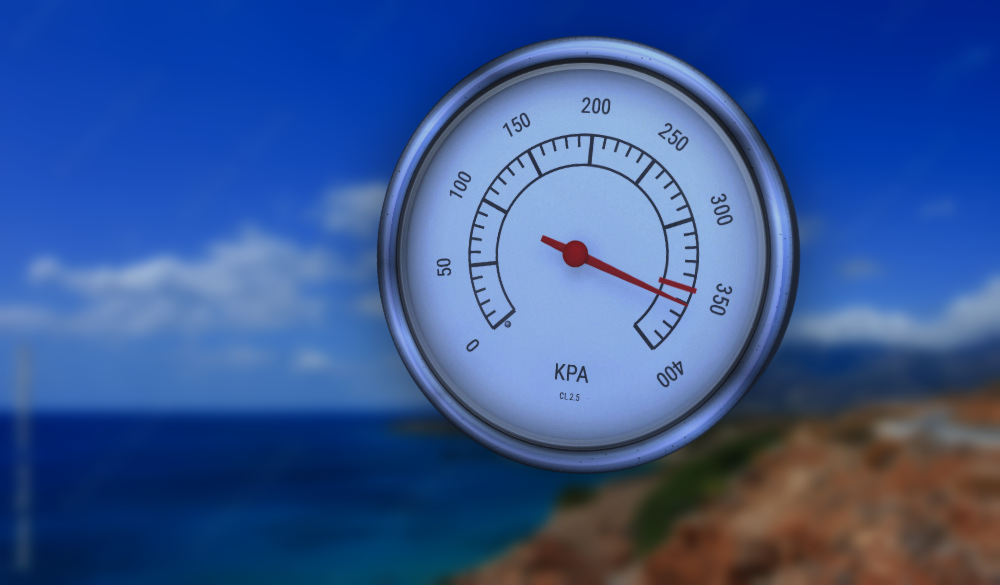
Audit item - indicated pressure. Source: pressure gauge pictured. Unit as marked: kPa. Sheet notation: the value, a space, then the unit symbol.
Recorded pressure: 360 kPa
